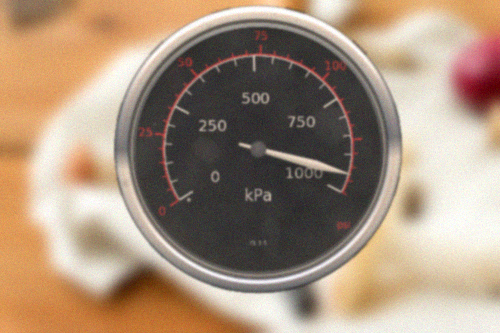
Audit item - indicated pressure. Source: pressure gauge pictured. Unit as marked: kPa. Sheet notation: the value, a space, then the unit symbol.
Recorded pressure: 950 kPa
